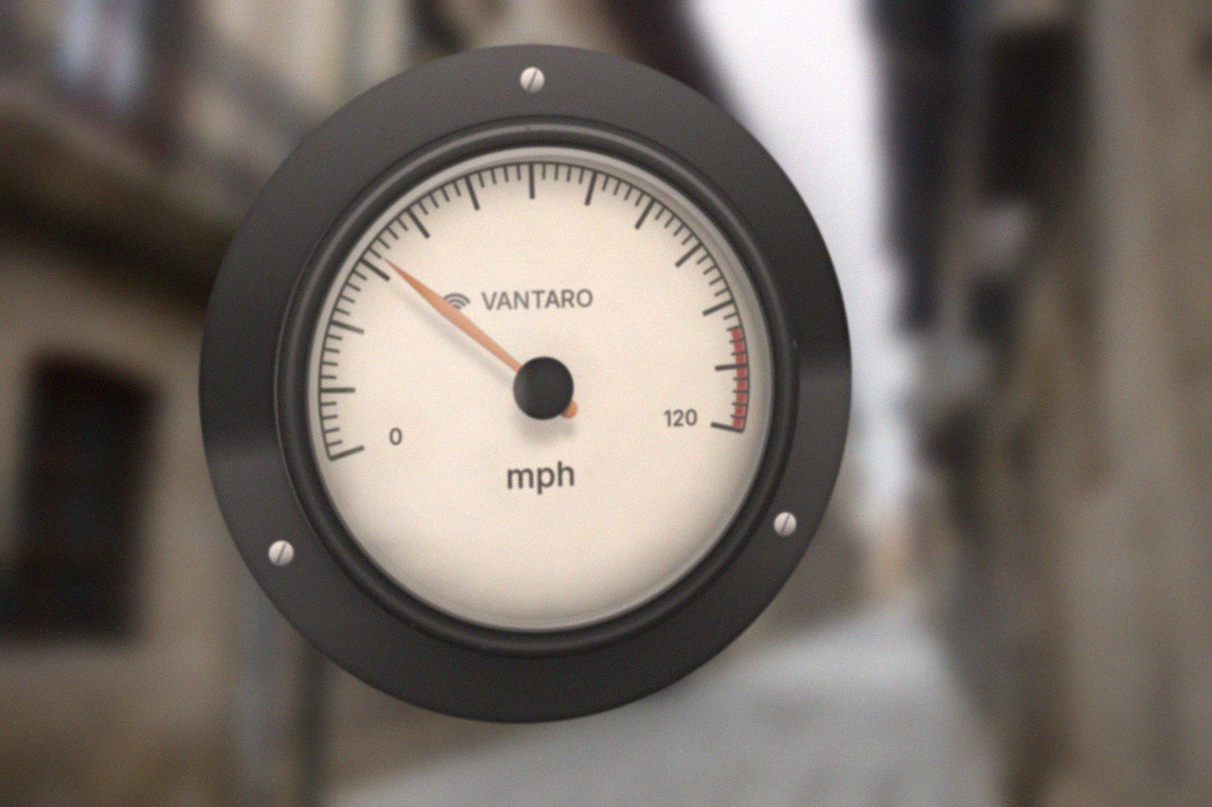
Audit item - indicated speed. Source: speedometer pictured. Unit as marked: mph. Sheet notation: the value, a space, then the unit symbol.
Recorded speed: 32 mph
